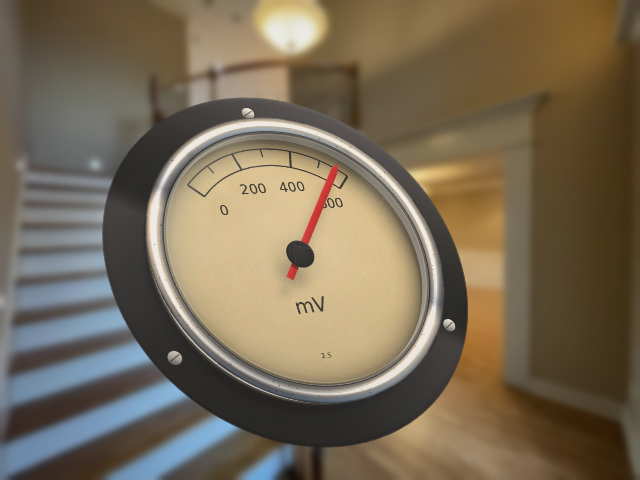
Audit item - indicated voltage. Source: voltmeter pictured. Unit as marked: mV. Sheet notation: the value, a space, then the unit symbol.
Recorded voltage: 550 mV
